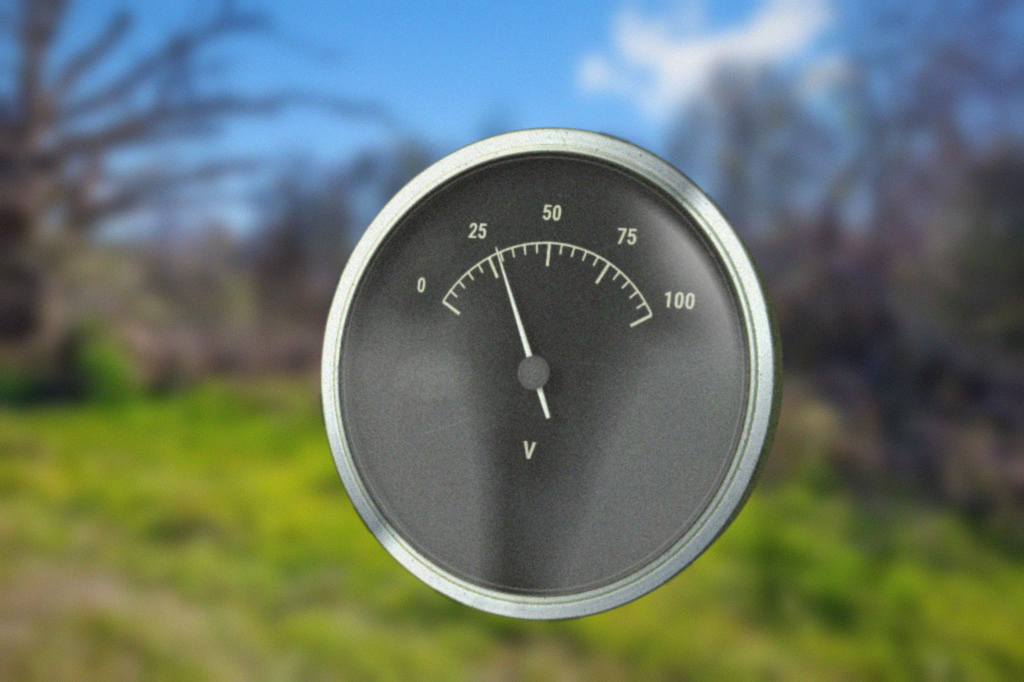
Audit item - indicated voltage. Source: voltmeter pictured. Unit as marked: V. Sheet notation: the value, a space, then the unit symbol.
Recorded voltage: 30 V
